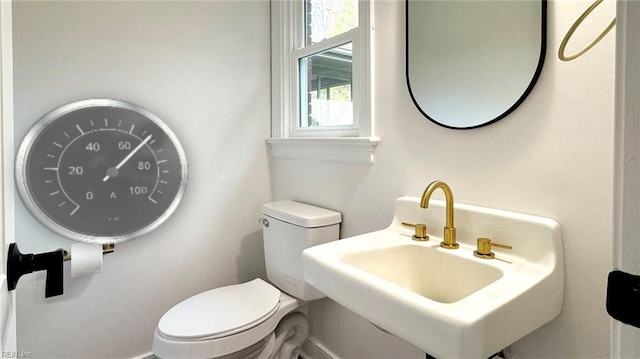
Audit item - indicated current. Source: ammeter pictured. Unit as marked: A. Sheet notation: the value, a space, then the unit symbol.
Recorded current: 67.5 A
